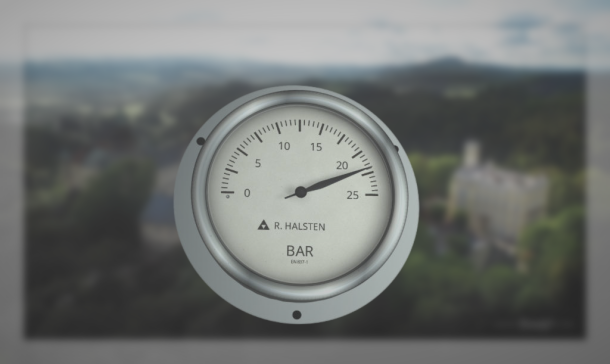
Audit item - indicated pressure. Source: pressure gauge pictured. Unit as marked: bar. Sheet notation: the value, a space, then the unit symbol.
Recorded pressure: 22 bar
